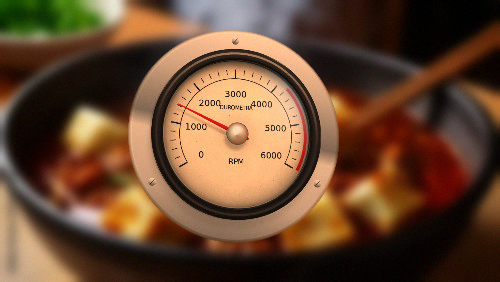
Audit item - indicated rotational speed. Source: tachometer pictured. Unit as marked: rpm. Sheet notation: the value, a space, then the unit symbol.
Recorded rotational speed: 1400 rpm
